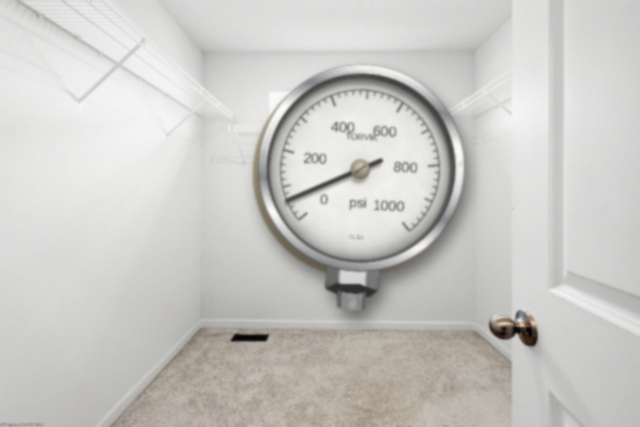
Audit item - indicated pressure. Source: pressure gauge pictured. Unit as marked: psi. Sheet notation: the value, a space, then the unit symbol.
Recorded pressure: 60 psi
